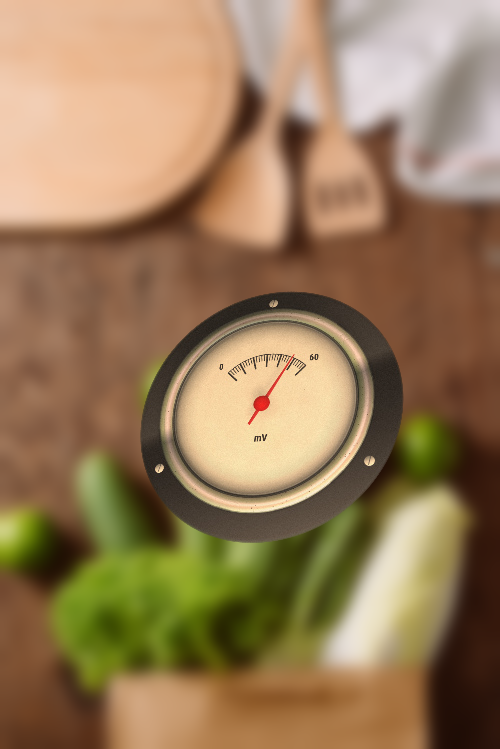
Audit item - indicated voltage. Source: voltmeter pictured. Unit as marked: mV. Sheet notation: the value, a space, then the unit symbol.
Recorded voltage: 50 mV
